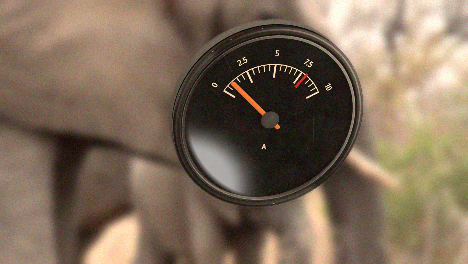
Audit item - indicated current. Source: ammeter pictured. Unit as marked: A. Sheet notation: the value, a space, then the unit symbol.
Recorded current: 1 A
